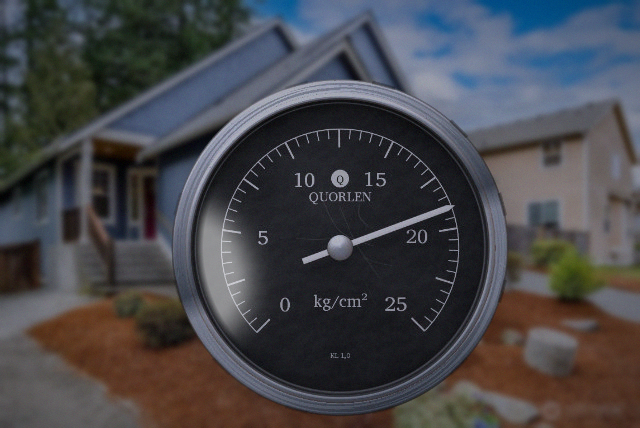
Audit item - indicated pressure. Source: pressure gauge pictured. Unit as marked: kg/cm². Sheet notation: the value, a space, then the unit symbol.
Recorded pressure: 19 kg/cm²
